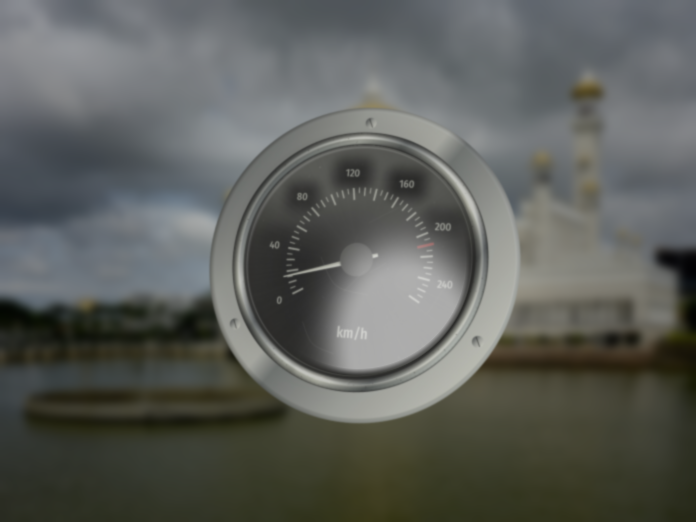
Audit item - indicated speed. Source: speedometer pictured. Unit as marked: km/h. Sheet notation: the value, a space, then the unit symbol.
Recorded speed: 15 km/h
